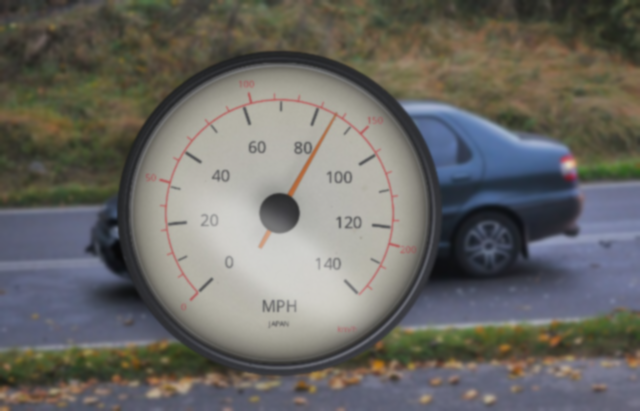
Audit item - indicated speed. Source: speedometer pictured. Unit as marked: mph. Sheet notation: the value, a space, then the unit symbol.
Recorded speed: 85 mph
